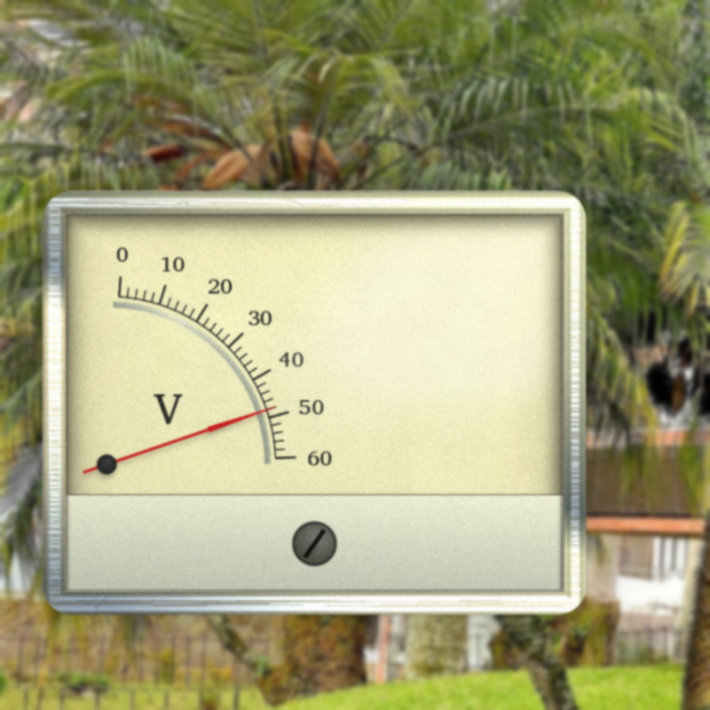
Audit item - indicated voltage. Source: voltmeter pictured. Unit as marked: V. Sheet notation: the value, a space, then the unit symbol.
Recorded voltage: 48 V
